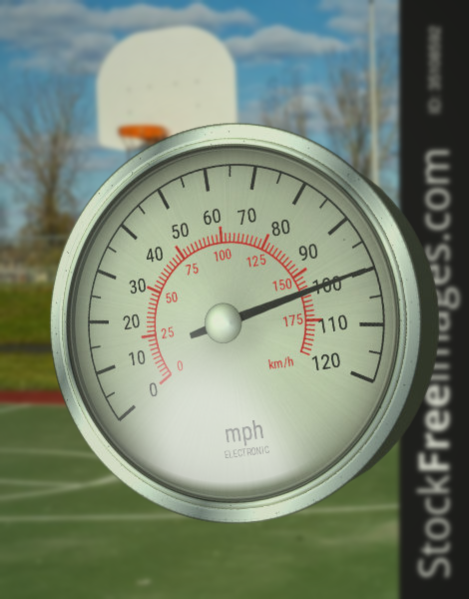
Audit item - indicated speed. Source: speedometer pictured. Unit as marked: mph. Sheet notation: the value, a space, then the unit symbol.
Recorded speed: 100 mph
